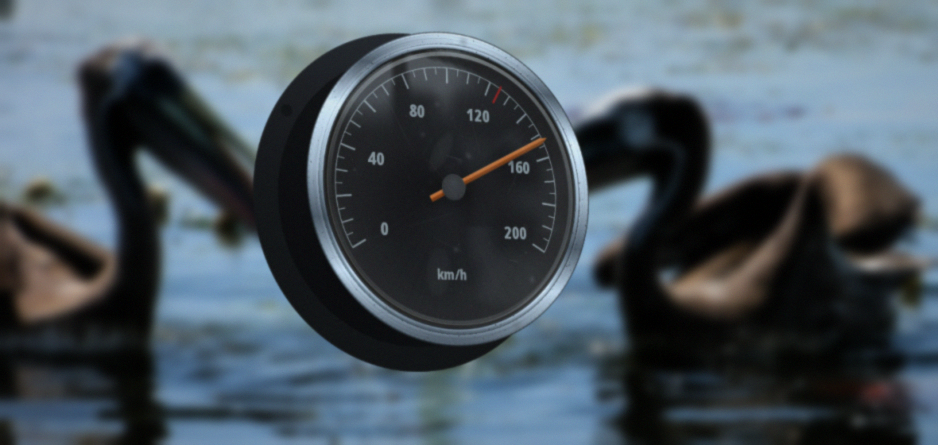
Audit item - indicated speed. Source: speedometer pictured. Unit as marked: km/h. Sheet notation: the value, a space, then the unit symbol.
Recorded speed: 152.5 km/h
